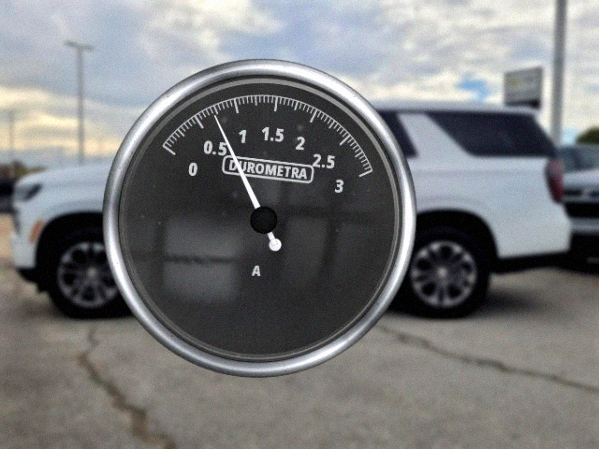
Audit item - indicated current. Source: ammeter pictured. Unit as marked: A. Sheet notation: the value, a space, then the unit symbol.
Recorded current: 0.7 A
